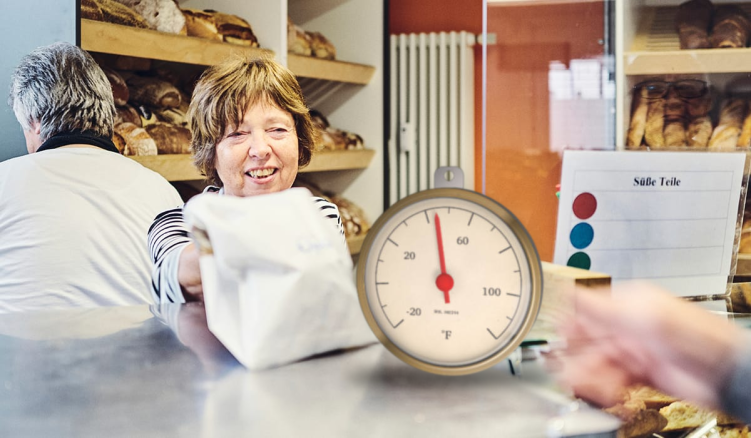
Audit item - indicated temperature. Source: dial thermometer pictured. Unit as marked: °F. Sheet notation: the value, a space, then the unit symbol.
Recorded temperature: 45 °F
